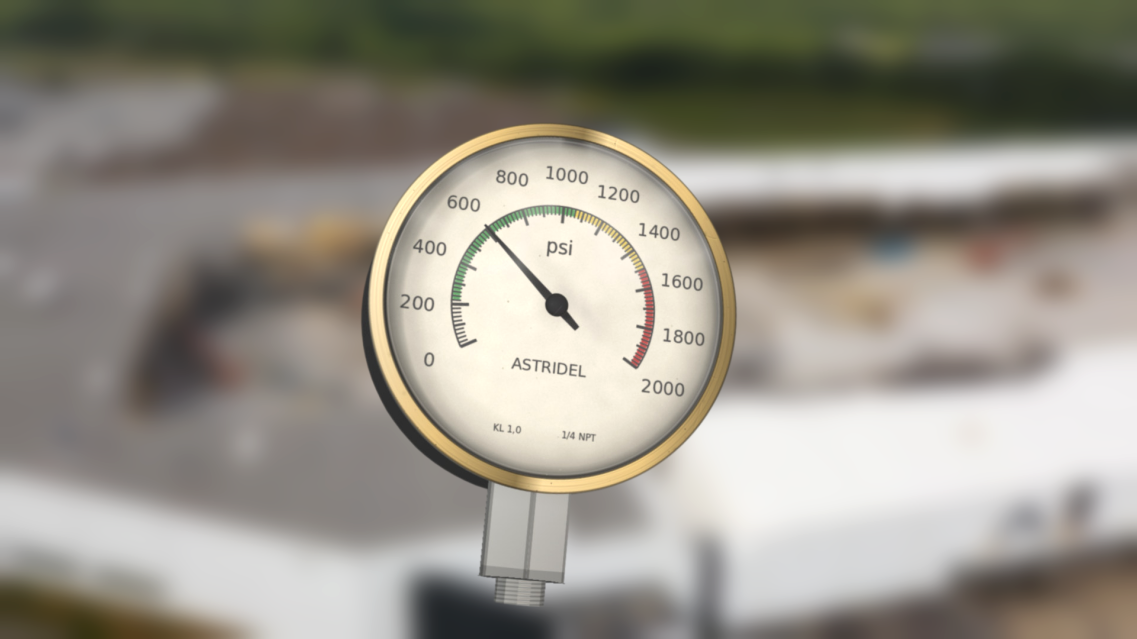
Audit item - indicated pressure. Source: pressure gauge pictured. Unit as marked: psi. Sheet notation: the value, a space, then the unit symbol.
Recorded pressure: 600 psi
